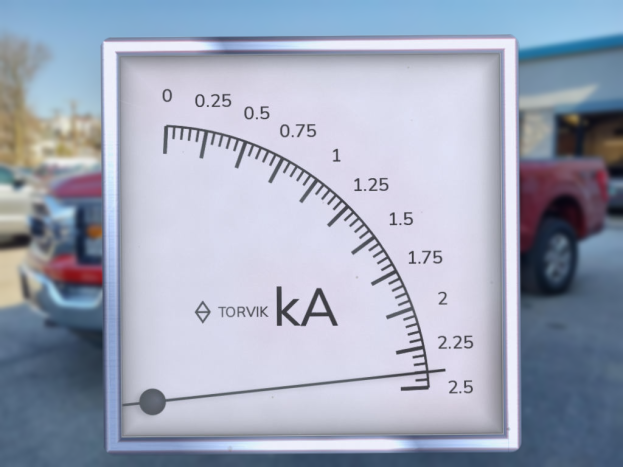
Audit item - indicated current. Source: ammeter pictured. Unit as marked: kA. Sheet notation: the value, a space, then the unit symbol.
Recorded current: 2.4 kA
